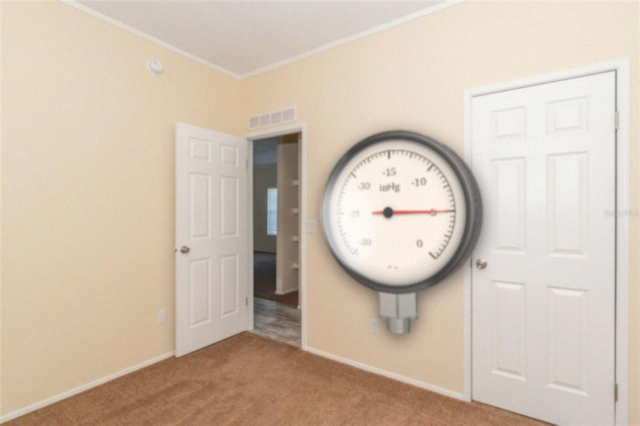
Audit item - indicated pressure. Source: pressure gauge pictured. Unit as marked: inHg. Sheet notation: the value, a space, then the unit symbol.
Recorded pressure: -5 inHg
